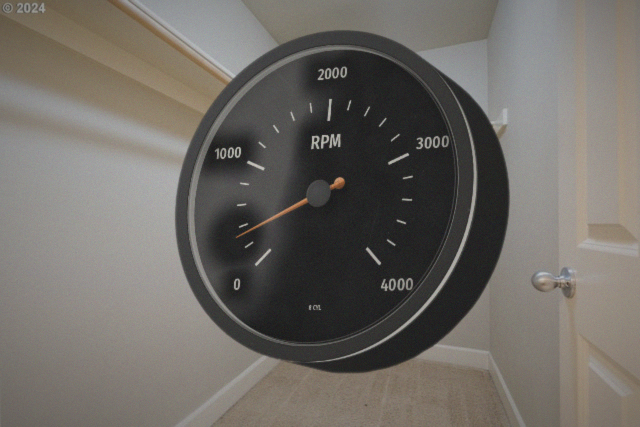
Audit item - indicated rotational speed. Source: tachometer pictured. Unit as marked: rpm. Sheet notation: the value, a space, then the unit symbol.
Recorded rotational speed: 300 rpm
